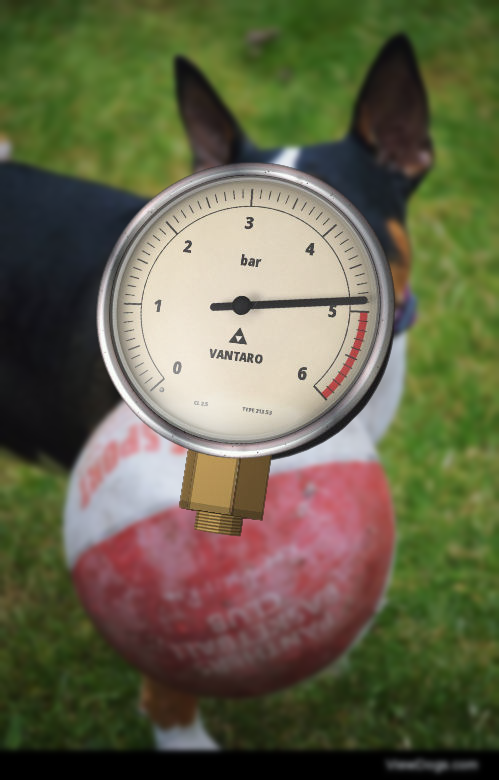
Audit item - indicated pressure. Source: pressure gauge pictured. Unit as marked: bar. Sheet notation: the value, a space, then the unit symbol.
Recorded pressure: 4.9 bar
